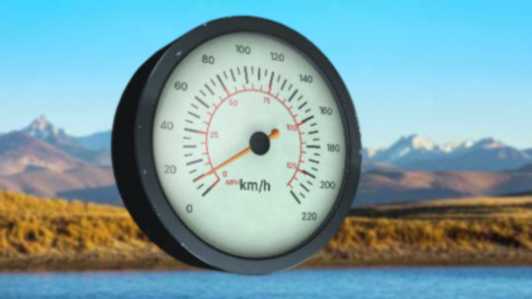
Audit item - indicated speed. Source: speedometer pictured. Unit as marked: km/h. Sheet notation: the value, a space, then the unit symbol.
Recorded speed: 10 km/h
